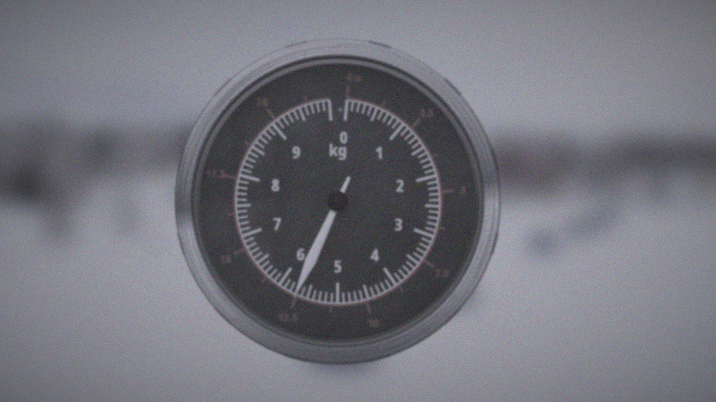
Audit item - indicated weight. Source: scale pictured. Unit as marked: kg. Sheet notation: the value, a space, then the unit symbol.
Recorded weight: 5.7 kg
